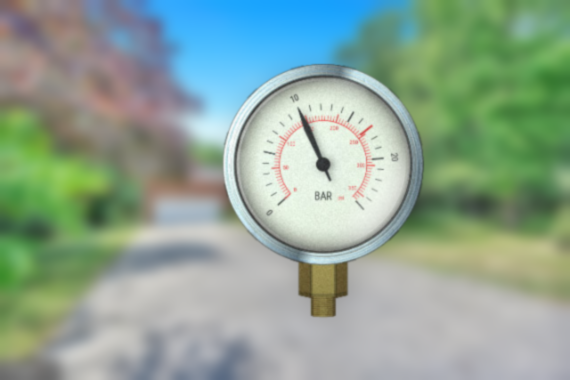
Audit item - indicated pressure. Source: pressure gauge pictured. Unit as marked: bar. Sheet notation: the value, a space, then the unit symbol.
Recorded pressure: 10 bar
